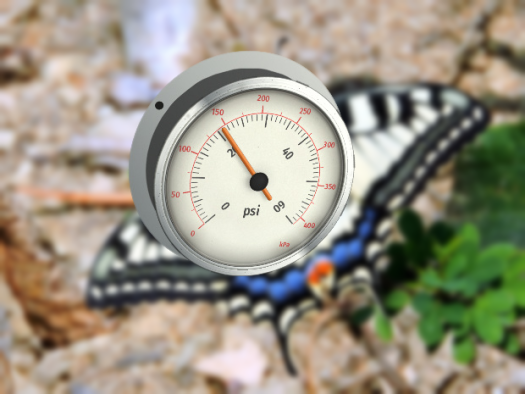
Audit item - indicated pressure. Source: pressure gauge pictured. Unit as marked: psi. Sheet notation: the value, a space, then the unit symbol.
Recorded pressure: 21 psi
